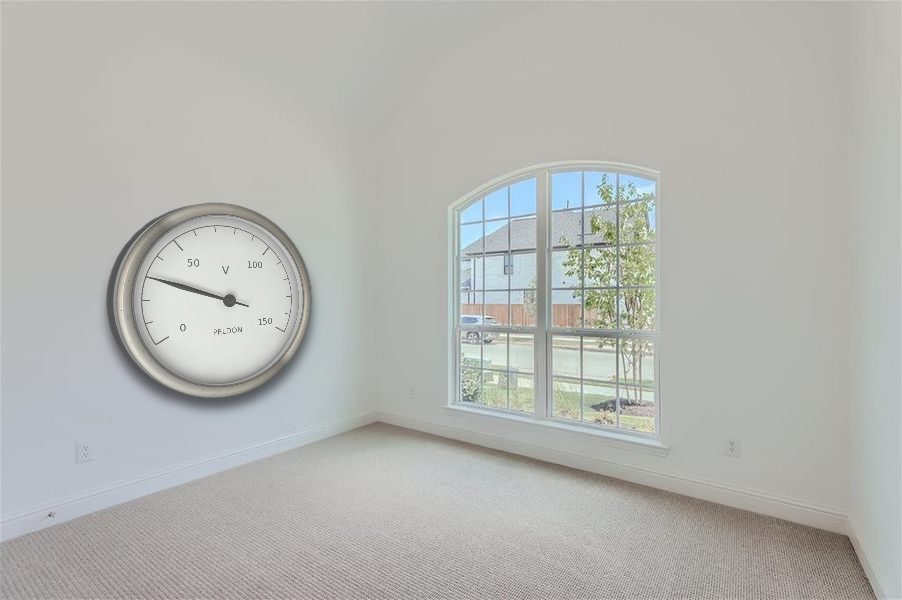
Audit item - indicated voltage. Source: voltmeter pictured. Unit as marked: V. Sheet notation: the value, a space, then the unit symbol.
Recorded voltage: 30 V
